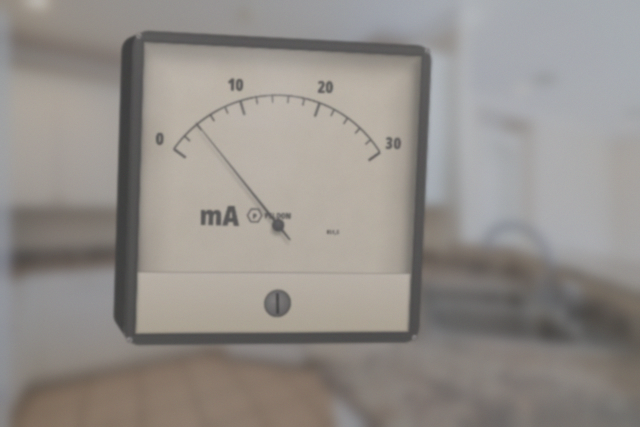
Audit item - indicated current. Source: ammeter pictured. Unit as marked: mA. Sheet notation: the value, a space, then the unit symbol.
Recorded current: 4 mA
